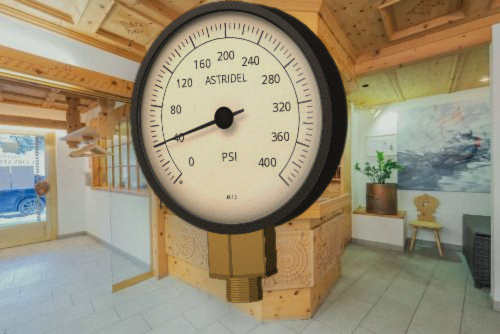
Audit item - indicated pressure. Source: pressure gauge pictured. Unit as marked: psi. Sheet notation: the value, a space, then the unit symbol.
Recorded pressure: 40 psi
